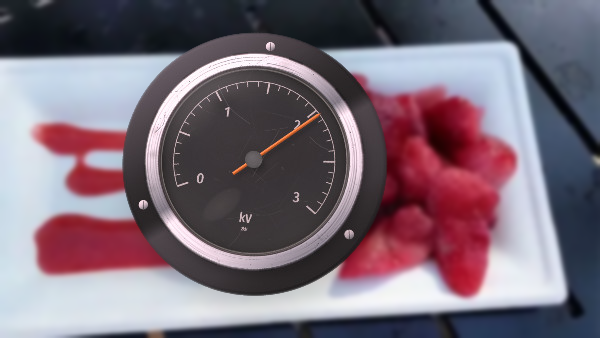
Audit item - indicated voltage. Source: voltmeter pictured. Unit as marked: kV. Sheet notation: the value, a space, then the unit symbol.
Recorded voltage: 2.05 kV
